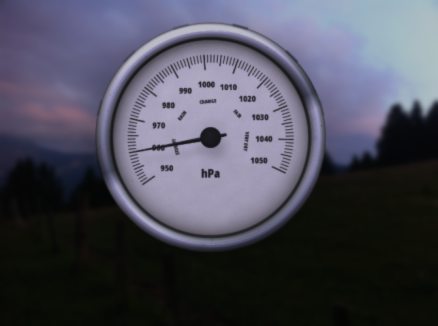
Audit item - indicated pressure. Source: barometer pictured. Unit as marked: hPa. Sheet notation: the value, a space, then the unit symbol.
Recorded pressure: 960 hPa
